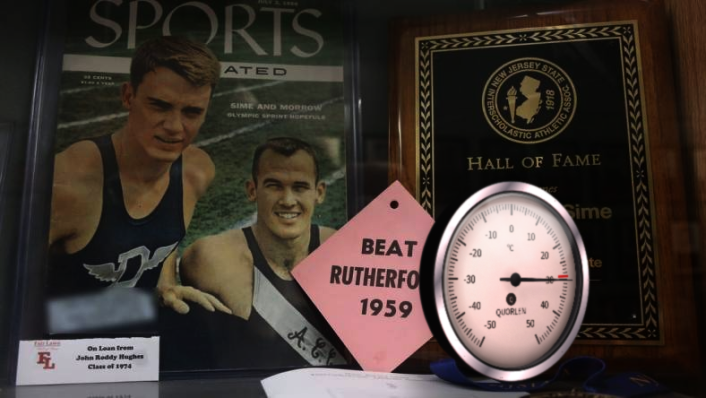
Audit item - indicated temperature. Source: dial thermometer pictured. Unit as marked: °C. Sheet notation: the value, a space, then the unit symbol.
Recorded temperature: 30 °C
